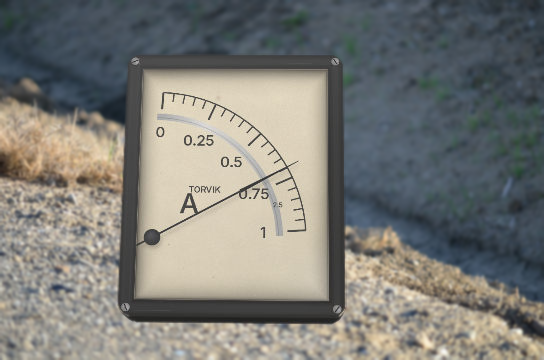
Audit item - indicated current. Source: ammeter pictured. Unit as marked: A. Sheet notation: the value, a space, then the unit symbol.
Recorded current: 0.7 A
